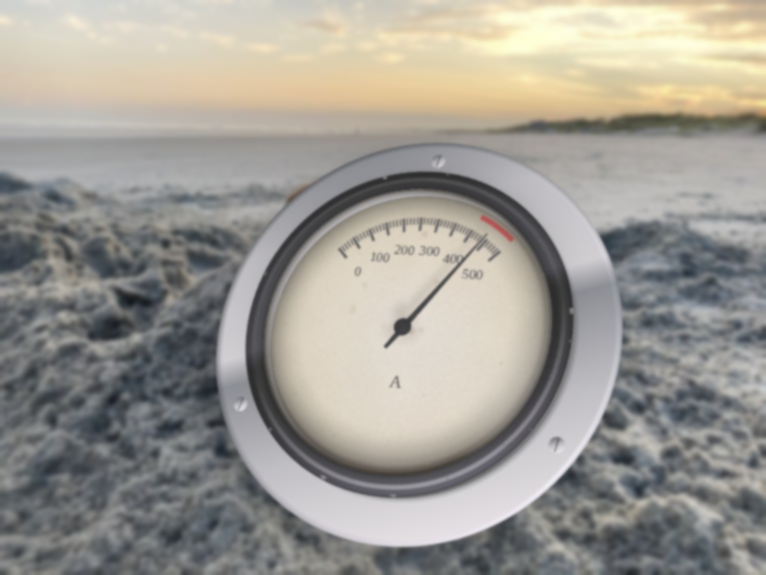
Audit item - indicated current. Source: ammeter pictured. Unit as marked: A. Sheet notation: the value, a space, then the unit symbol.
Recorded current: 450 A
